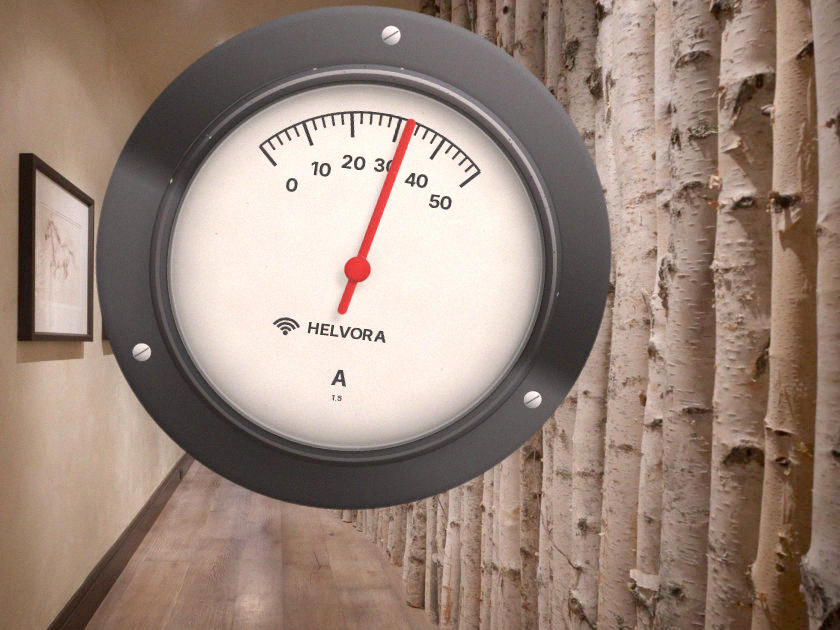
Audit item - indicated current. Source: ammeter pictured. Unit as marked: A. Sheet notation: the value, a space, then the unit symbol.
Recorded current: 32 A
